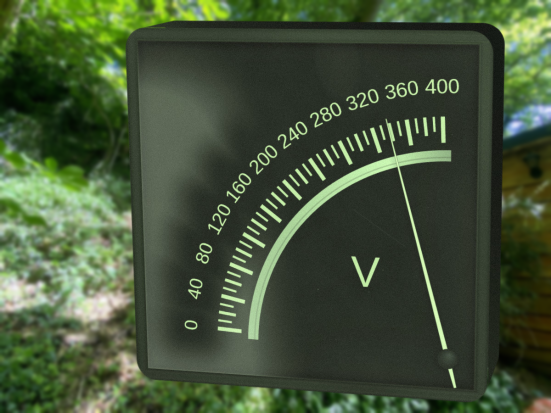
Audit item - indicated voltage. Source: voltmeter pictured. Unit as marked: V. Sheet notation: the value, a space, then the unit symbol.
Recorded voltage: 340 V
